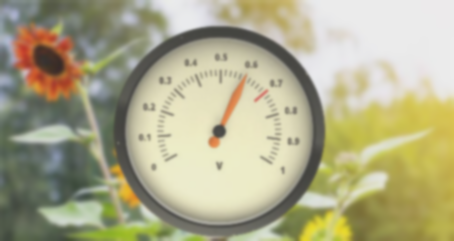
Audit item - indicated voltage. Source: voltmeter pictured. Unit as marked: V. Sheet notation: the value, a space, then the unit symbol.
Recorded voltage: 0.6 V
